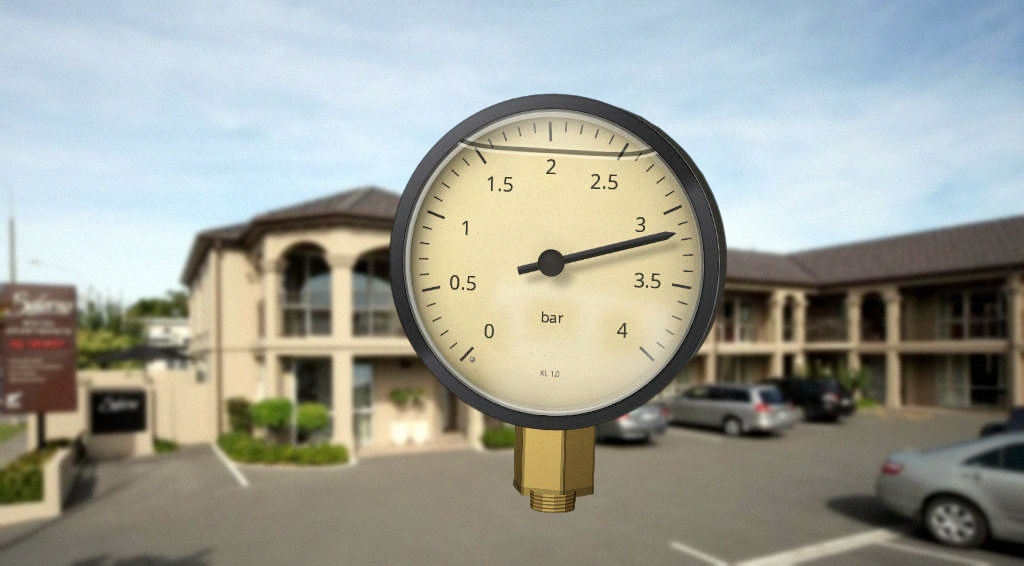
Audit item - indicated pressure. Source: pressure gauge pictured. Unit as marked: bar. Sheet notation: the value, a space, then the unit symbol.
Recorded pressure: 3.15 bar
